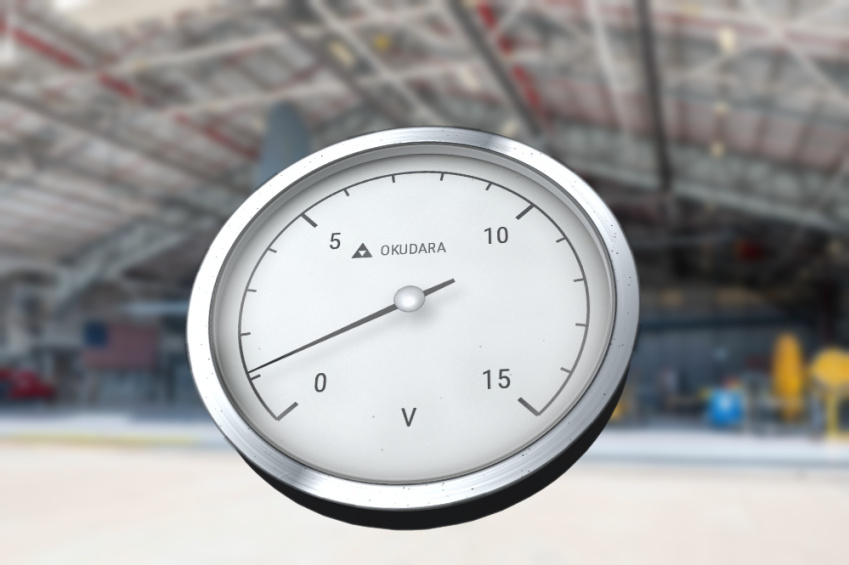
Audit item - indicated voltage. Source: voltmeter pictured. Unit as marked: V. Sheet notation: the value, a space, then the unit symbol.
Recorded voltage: 1 V
